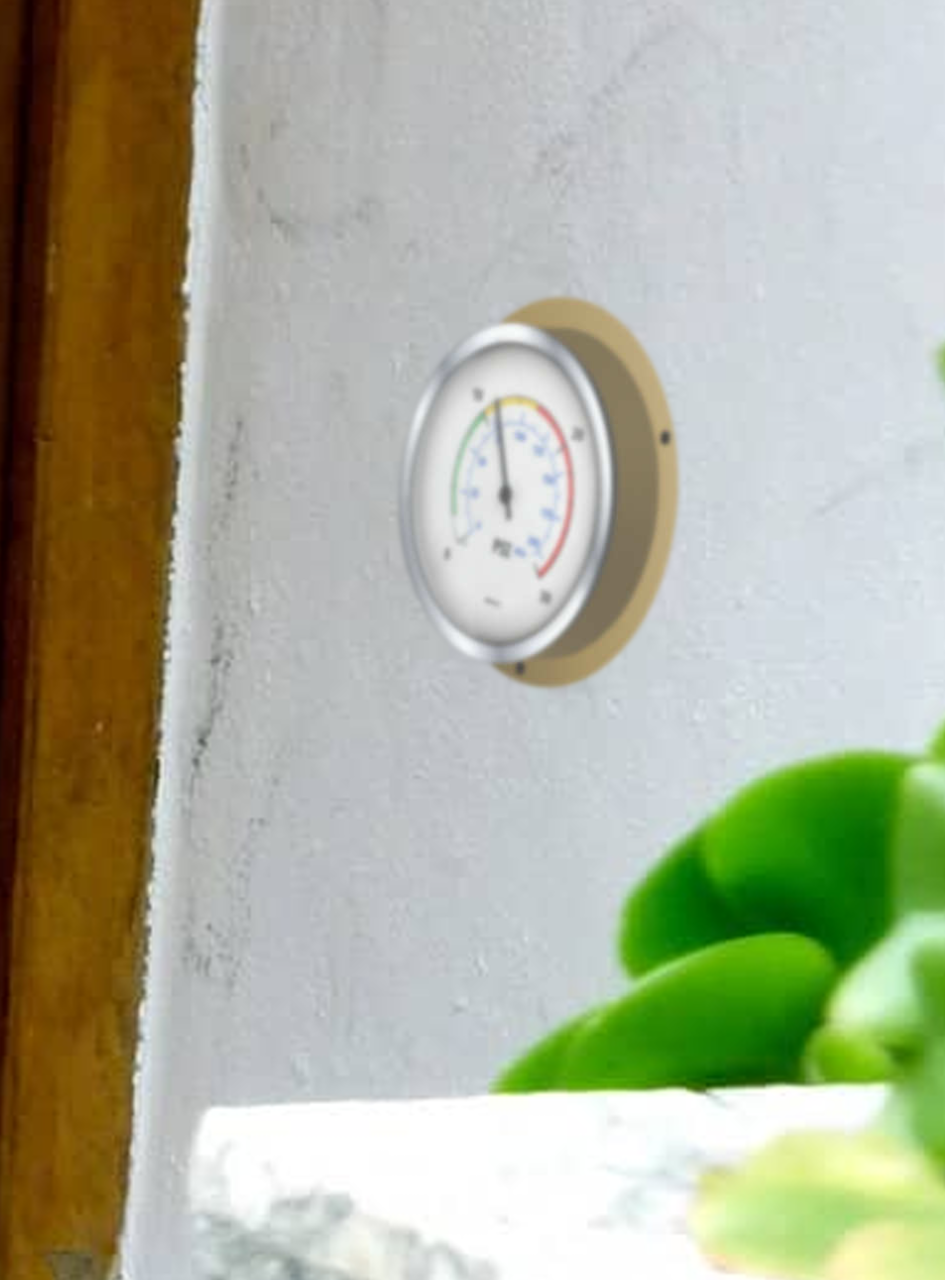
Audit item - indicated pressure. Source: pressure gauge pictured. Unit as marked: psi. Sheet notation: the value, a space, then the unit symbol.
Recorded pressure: 12 psi
